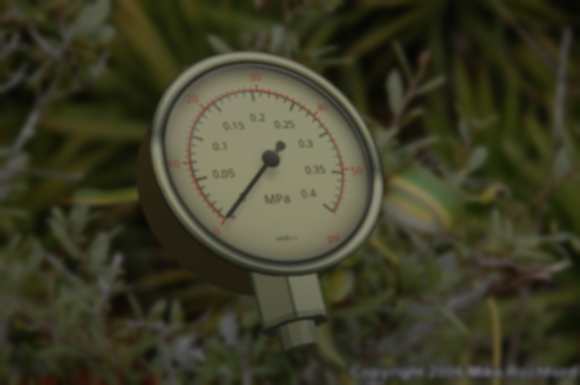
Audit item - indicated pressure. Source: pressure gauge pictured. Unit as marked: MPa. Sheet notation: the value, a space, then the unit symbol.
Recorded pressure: 0 MPa
